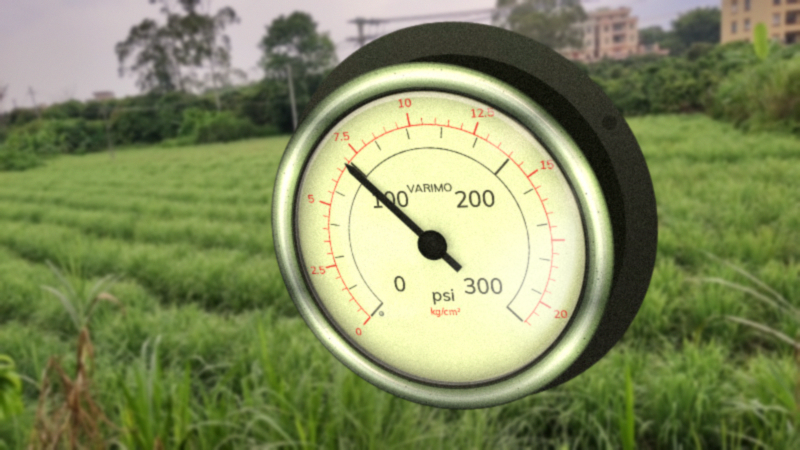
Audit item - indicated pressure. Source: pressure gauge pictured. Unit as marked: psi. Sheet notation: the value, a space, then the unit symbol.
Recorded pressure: 100 psi
